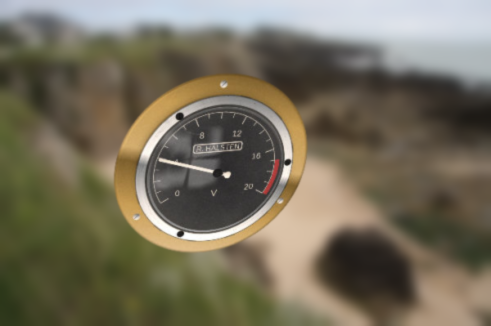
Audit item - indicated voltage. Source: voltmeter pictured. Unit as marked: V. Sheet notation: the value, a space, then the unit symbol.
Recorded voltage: 4 V
